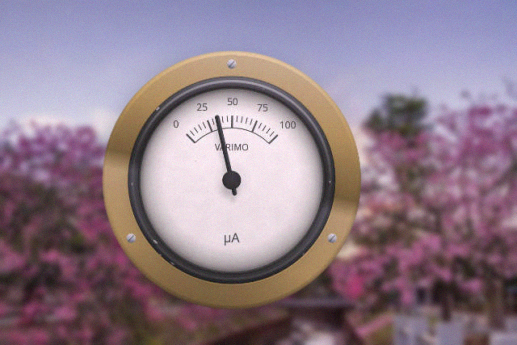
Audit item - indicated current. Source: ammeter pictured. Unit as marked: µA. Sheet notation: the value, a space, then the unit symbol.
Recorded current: 35 µA
